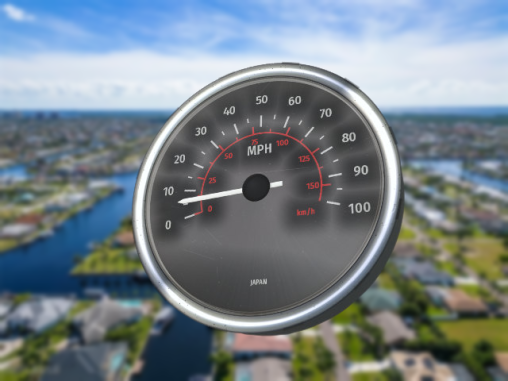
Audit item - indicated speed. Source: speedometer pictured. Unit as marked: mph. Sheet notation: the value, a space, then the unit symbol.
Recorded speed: 5 mph
